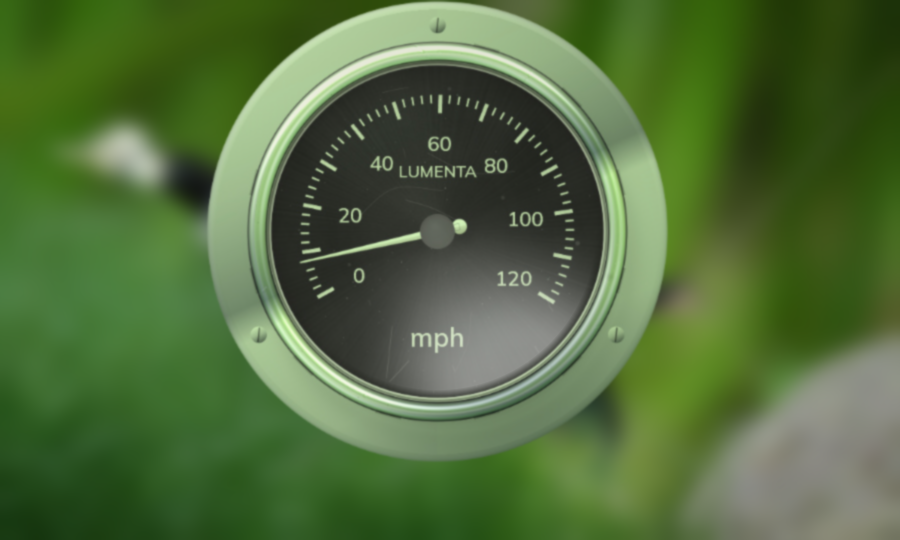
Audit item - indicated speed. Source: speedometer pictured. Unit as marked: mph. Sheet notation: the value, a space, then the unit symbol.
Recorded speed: 8 mph
